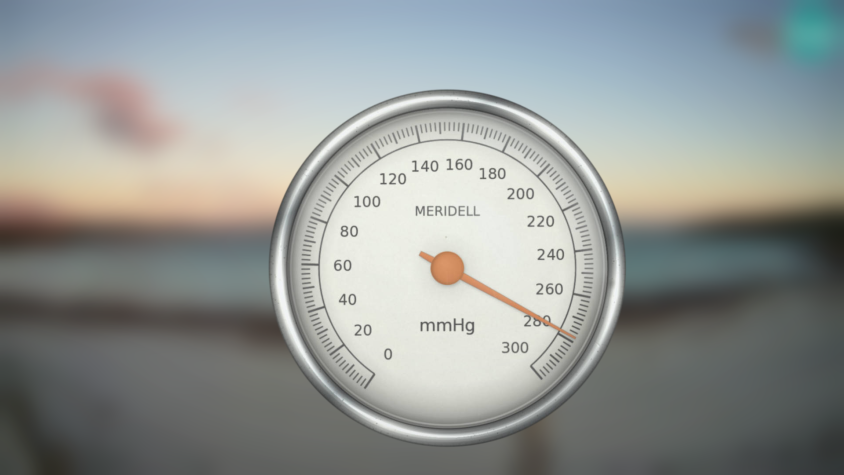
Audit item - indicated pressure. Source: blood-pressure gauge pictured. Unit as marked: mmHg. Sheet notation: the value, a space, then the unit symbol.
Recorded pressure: 278 mmHg
